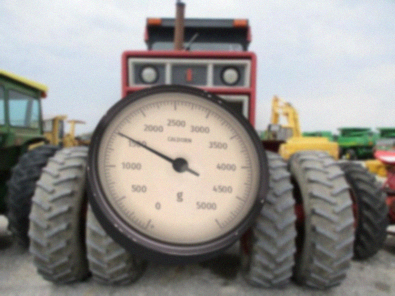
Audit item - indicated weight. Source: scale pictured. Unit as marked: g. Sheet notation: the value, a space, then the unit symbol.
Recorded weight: 1500 g
